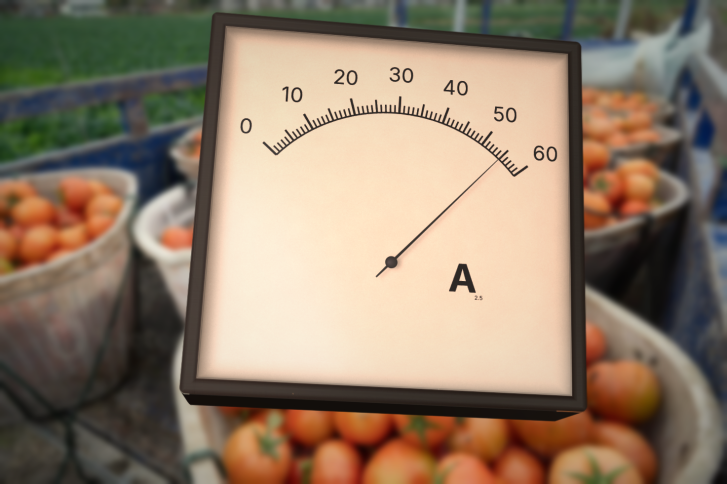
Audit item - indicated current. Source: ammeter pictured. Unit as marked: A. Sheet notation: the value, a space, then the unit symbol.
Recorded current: 55 A
